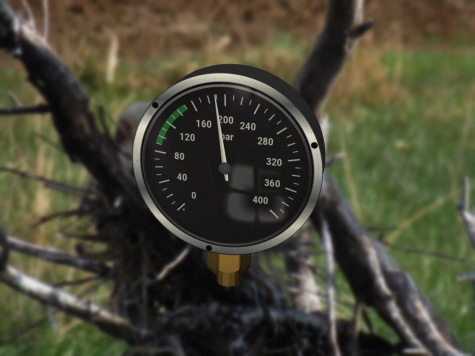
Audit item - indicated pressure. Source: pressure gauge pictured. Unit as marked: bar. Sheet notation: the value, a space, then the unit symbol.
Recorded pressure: 190 bar
